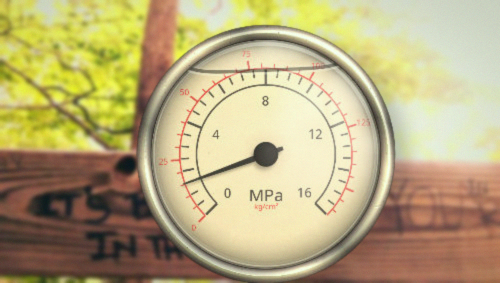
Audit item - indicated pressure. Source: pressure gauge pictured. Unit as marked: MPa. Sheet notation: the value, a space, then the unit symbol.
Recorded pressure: 1.5 MPa
